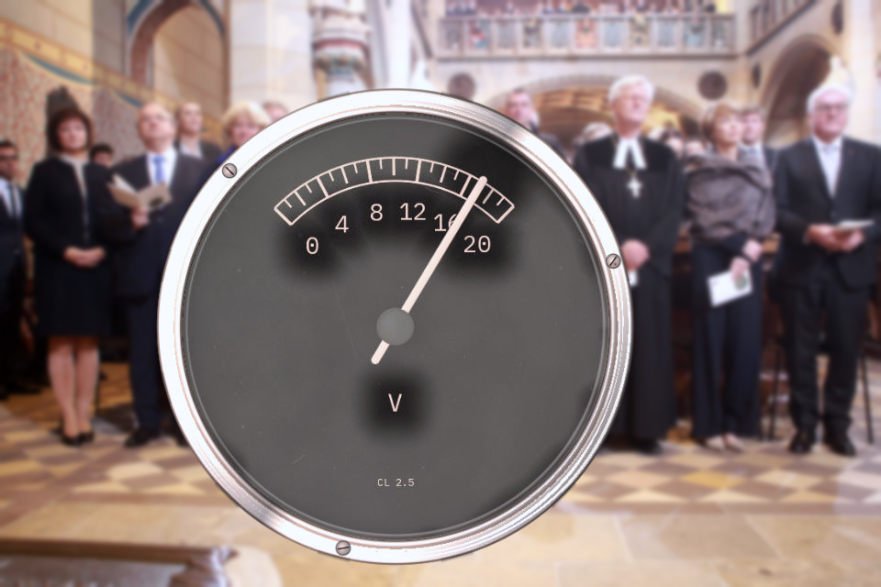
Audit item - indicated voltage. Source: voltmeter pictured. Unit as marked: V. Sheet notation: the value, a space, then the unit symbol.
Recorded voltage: 17 V
